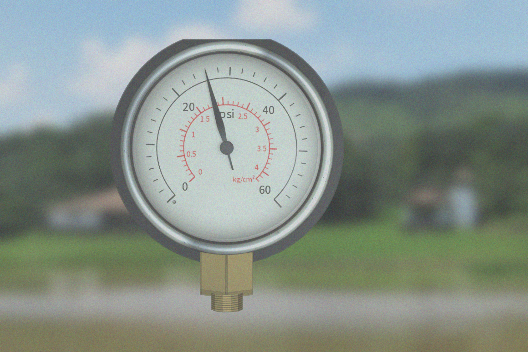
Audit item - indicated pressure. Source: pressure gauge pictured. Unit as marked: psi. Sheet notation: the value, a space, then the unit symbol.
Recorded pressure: 26 psi
